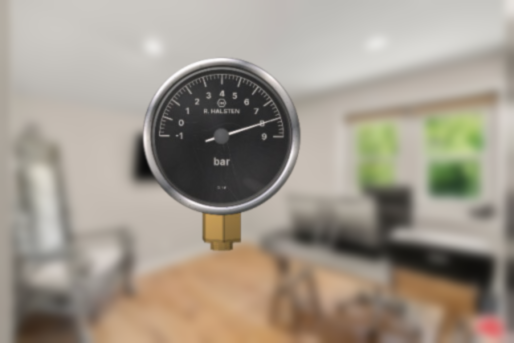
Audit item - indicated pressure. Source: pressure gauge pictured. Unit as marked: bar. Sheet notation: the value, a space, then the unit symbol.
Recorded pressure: 8 bar
